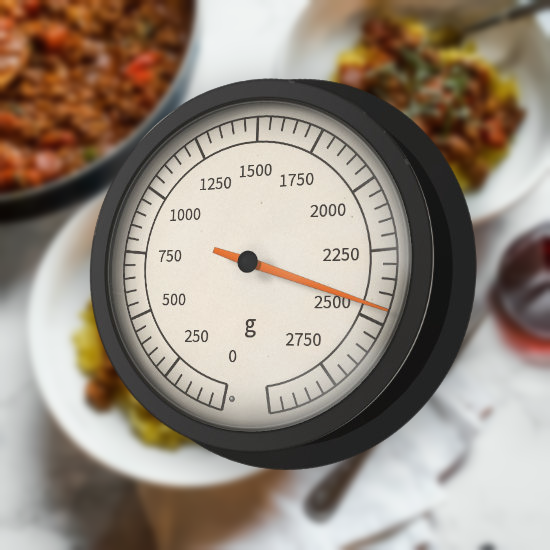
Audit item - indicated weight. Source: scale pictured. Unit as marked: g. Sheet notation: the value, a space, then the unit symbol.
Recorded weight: 2450 g
